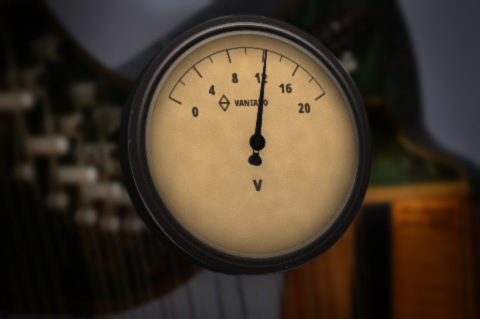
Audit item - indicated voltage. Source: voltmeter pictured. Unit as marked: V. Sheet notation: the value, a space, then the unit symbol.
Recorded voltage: 12 V
